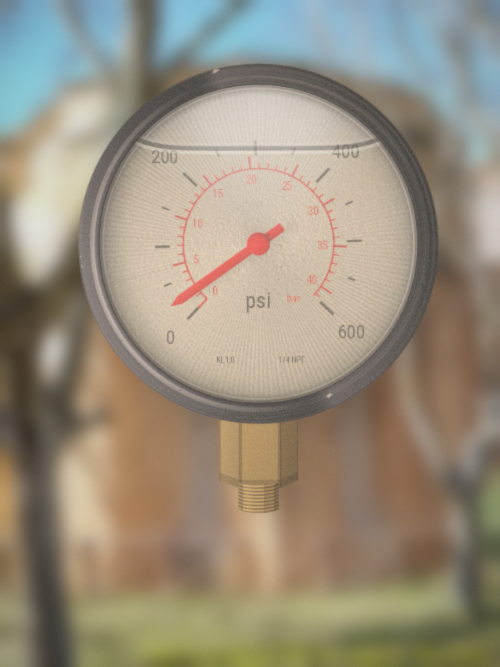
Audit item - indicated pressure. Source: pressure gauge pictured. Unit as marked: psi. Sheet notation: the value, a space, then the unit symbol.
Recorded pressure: 25 psi
